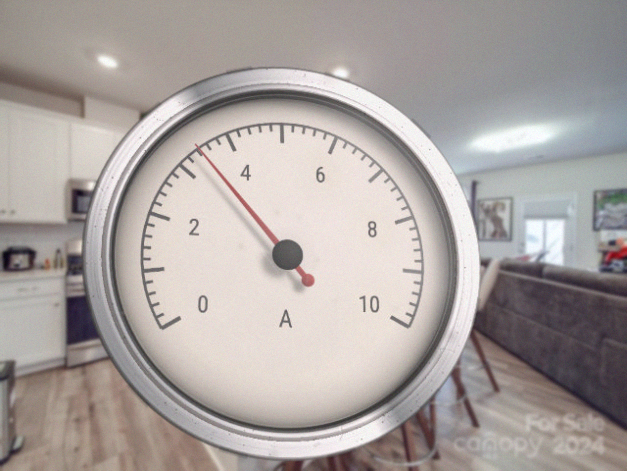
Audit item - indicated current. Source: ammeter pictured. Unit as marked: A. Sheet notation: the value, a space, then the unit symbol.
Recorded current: 3.4 A
